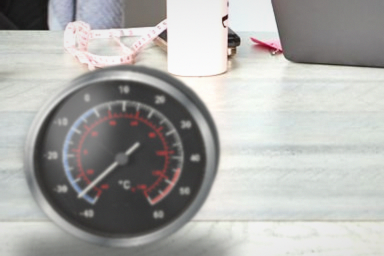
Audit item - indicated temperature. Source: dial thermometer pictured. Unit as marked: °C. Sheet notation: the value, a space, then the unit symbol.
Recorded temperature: -35 °C
